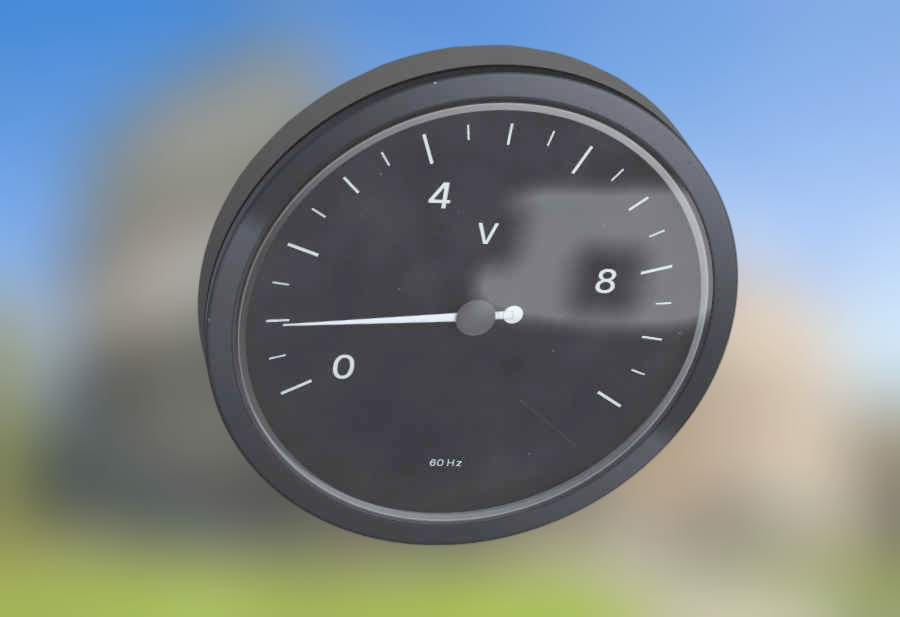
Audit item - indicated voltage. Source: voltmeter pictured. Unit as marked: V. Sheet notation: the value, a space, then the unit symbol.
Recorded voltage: 1 V
